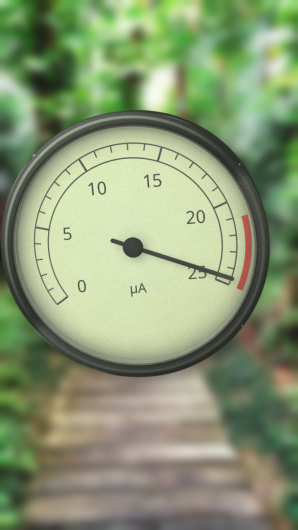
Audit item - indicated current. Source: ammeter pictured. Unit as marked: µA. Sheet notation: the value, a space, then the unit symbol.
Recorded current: 24.5 µA
